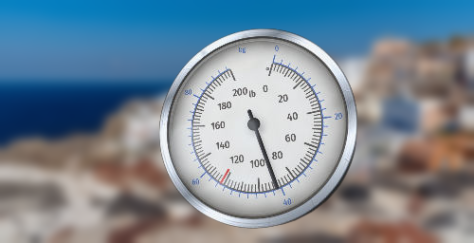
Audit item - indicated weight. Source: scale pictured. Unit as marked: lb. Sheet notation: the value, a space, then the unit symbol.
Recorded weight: 90 lb
